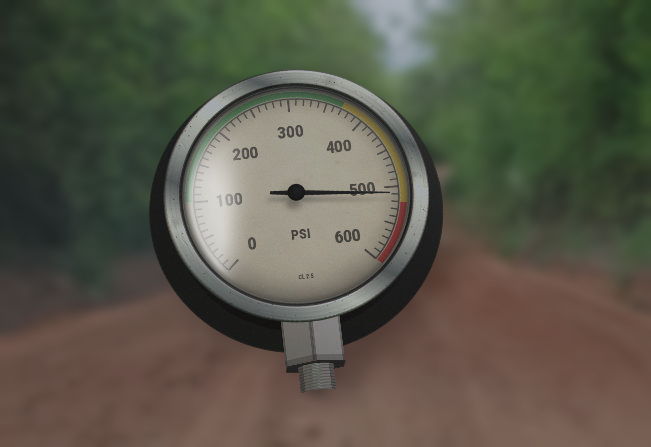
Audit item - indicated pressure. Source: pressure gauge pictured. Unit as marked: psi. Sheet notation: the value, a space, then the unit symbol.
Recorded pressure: 510 psi
